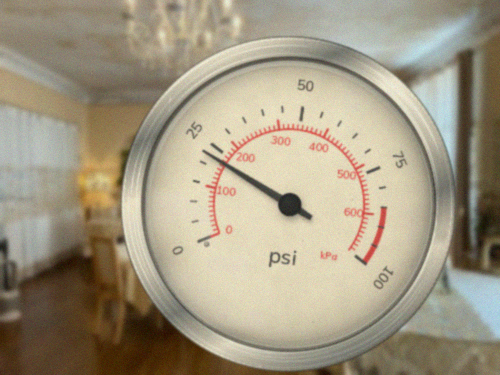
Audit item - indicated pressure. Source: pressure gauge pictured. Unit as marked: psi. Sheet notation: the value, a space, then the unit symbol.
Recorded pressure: 22.5 psi
